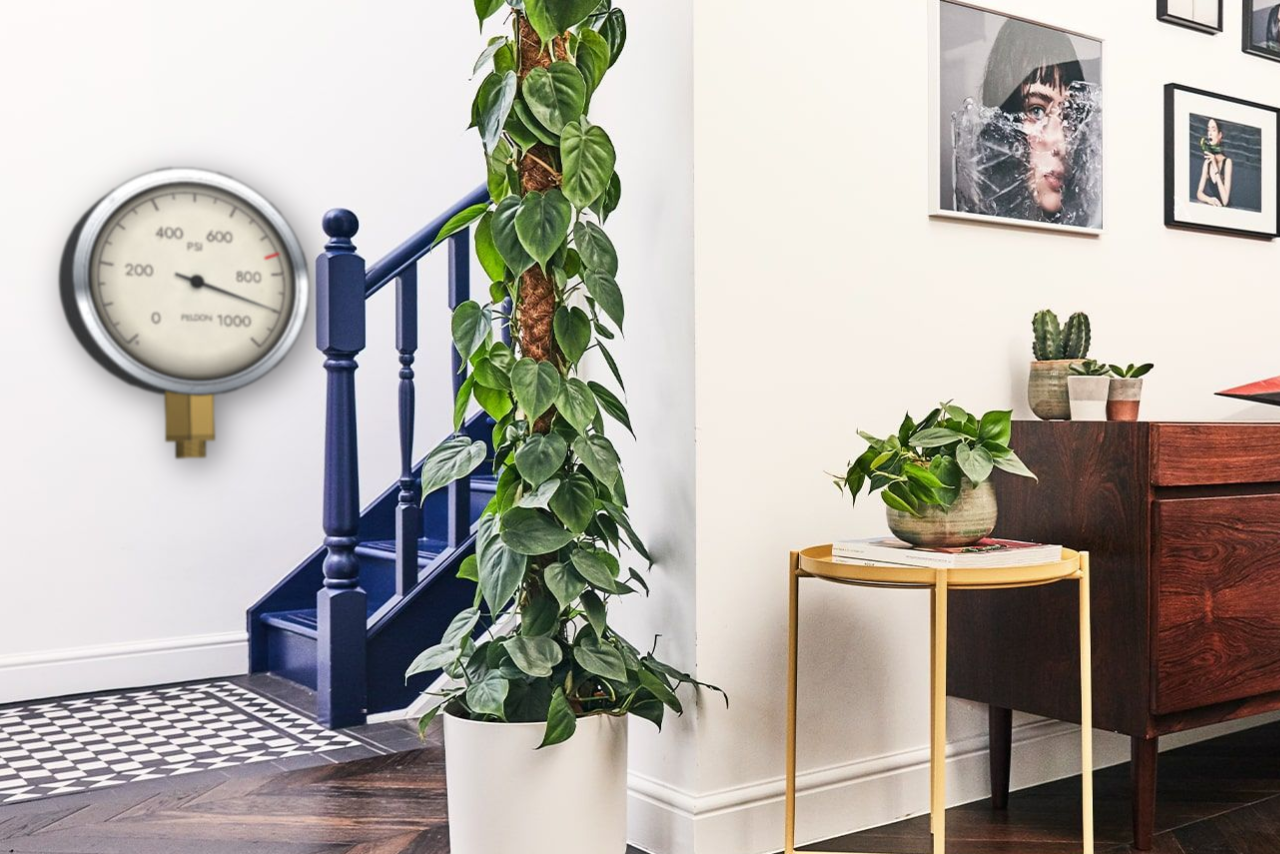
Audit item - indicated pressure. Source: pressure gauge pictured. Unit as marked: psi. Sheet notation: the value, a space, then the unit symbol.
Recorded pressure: 900 psi
